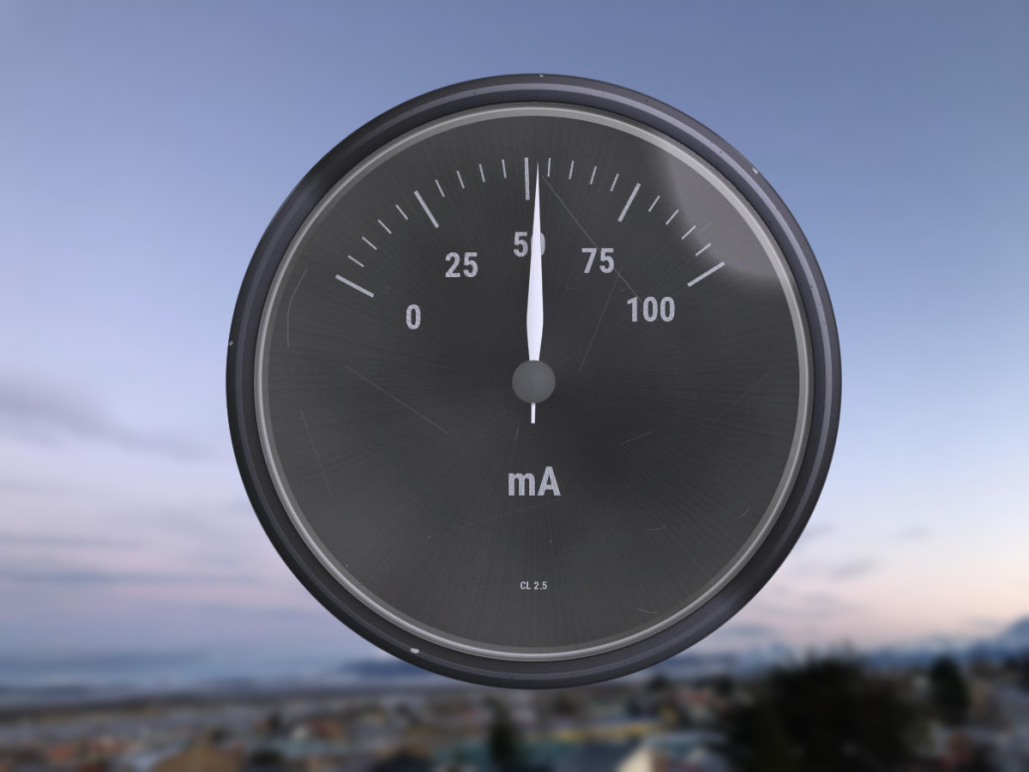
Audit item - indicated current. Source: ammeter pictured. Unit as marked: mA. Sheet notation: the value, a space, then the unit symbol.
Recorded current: 52.5 mA
